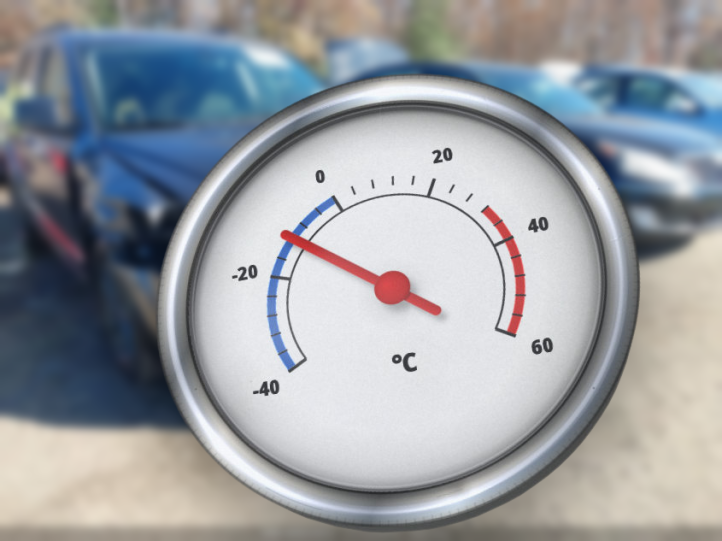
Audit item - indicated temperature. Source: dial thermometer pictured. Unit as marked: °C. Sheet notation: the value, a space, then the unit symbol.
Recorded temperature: -12 °C
